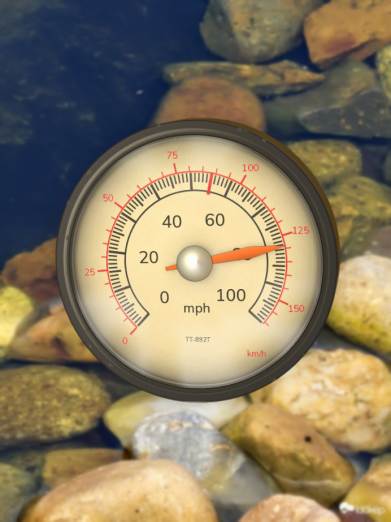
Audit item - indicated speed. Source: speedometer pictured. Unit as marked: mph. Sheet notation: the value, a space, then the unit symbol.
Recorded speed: 80 mph
